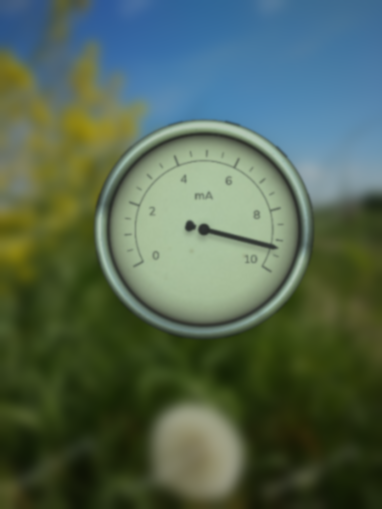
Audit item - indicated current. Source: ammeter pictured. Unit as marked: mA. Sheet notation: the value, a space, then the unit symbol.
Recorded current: 9.25 mA
